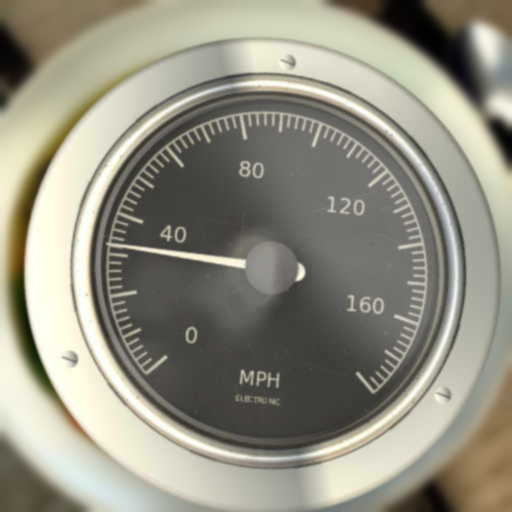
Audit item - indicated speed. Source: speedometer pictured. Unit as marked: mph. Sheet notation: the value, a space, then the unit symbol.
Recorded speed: 32 mph
